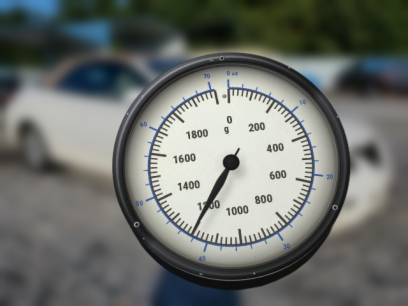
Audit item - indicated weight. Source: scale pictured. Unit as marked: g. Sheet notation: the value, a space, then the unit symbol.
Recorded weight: 1200 g
